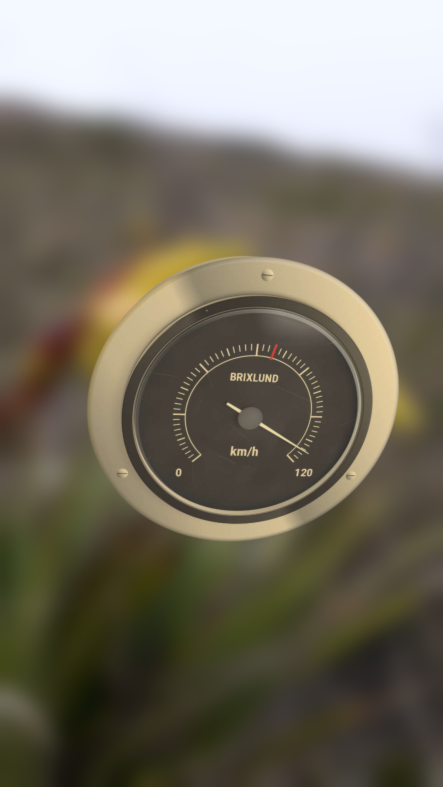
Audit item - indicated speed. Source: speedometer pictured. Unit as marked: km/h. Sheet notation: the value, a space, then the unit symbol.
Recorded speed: 114 km/h
